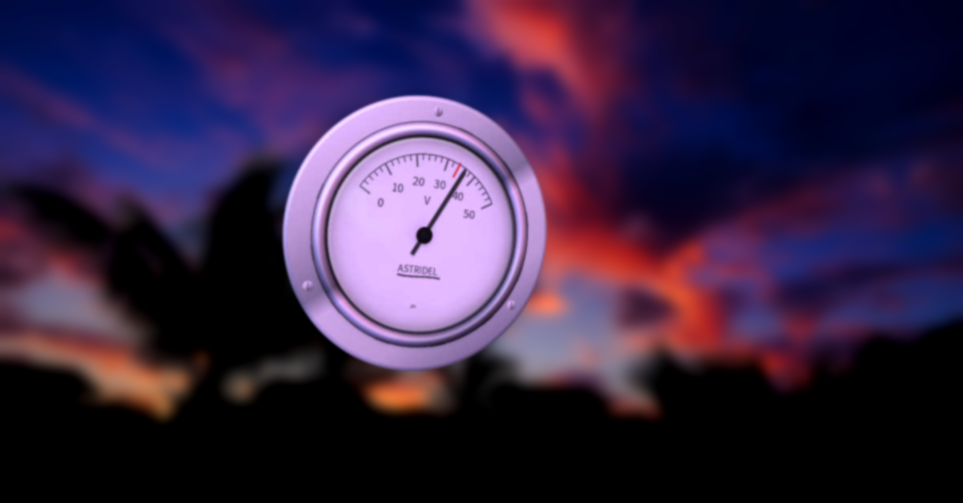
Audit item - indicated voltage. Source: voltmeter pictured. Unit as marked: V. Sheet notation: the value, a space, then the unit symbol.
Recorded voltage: 36 V
